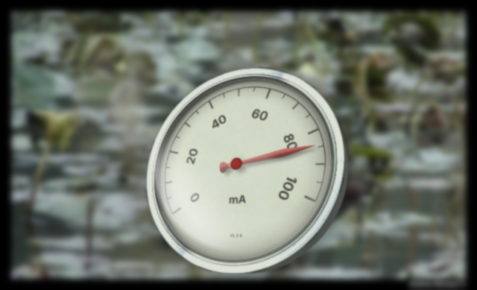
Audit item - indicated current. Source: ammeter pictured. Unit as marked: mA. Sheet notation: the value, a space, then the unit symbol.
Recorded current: 85 mA
